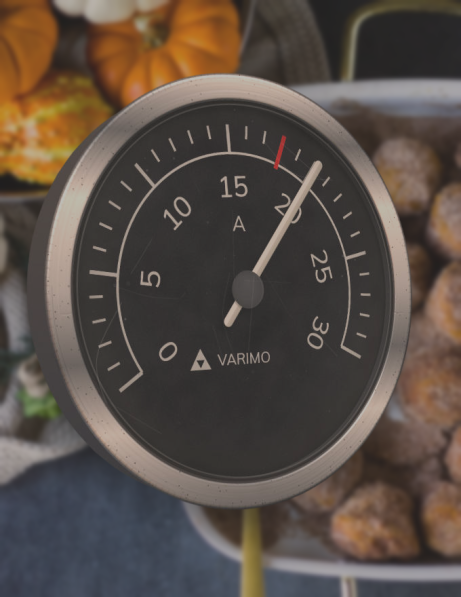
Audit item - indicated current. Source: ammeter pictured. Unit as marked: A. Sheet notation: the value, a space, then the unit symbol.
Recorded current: 20 A
